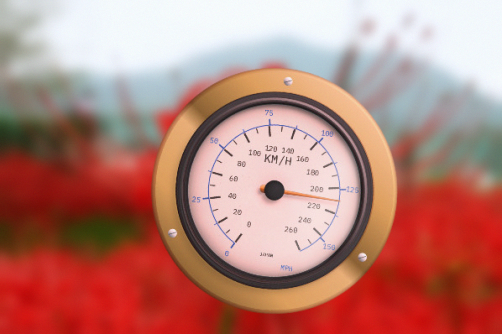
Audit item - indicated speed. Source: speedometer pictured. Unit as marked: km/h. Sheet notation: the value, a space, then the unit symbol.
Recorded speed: 210 km/h
